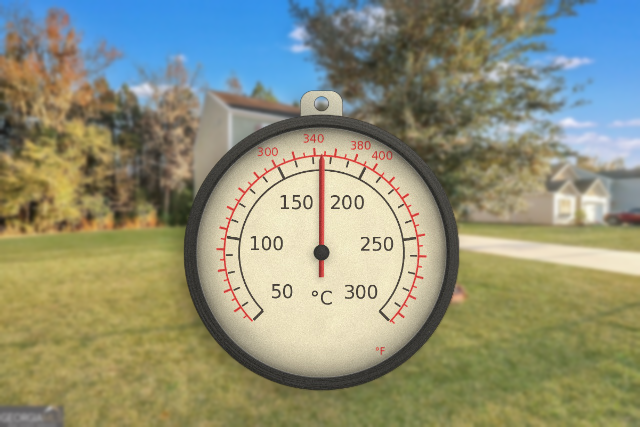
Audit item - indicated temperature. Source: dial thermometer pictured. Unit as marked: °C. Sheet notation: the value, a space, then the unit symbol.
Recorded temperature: 175 °C
